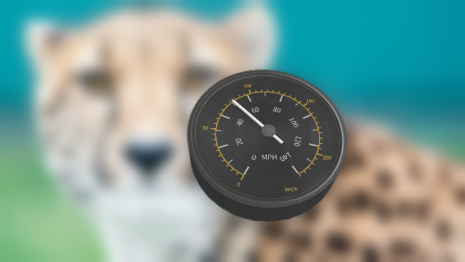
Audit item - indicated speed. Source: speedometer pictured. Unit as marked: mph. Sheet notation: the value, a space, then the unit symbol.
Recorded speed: 50 mph
